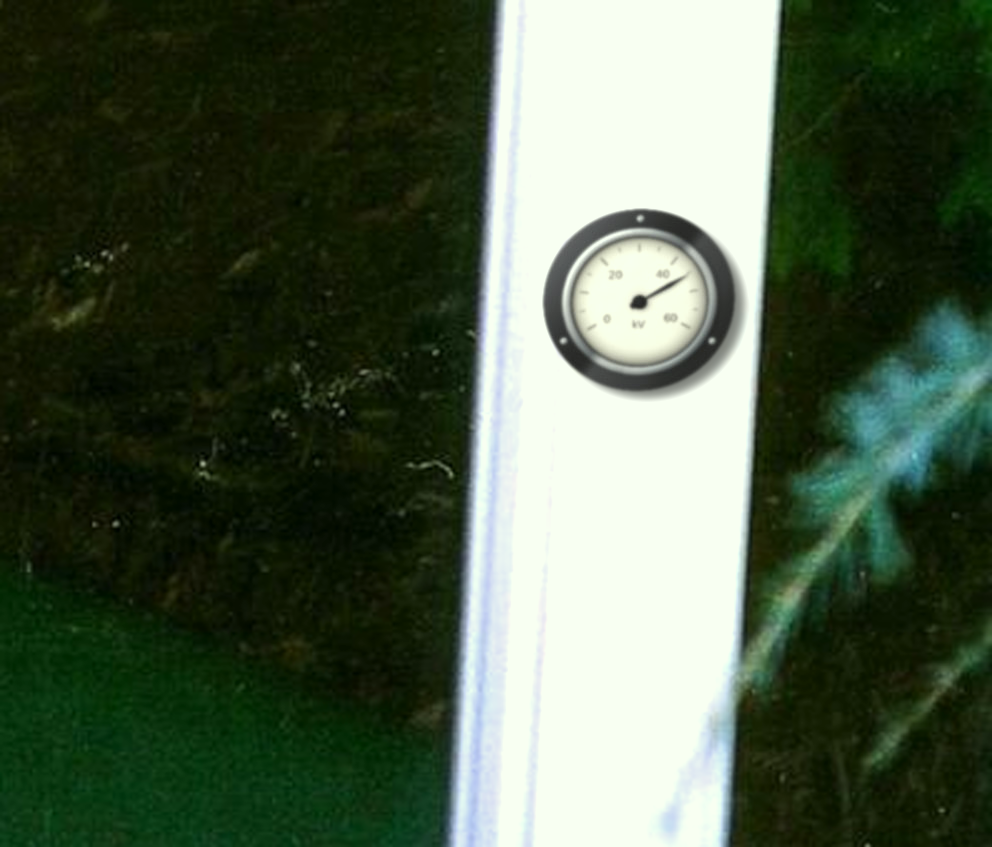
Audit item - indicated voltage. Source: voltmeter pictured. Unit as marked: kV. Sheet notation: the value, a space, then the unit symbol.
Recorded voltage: 45 kV
